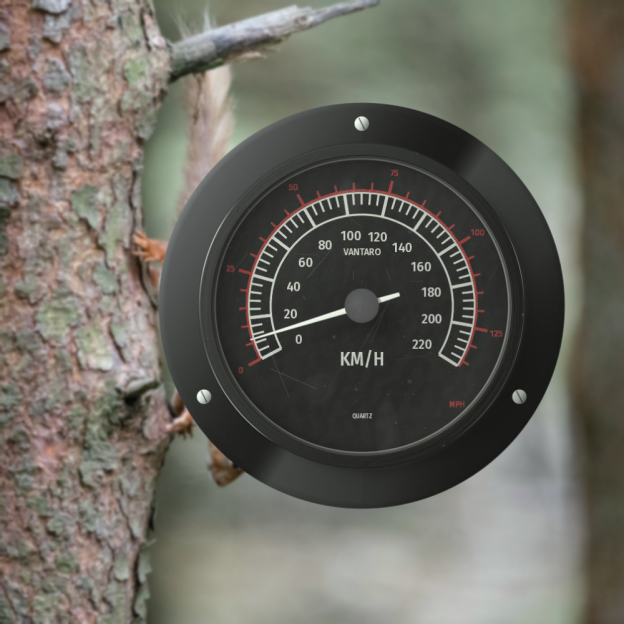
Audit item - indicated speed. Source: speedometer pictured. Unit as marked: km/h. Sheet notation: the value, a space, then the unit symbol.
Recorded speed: 10 km/h
